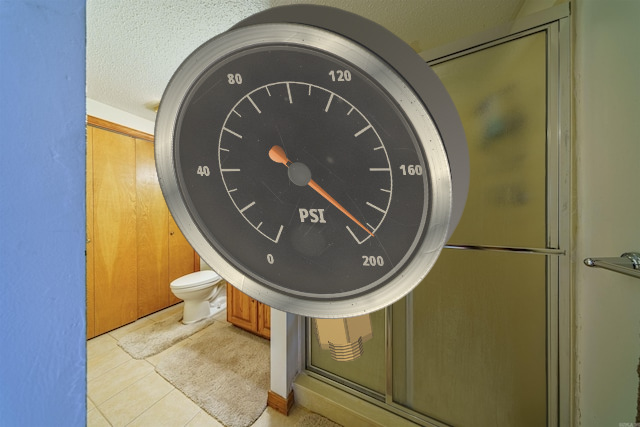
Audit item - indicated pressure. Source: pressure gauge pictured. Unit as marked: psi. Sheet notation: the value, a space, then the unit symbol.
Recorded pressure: 190 psi
